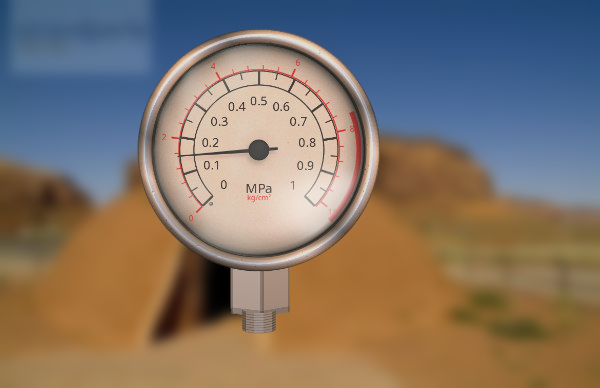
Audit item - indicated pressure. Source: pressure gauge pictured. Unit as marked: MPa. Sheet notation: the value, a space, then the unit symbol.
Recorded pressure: 0.15 MPa
